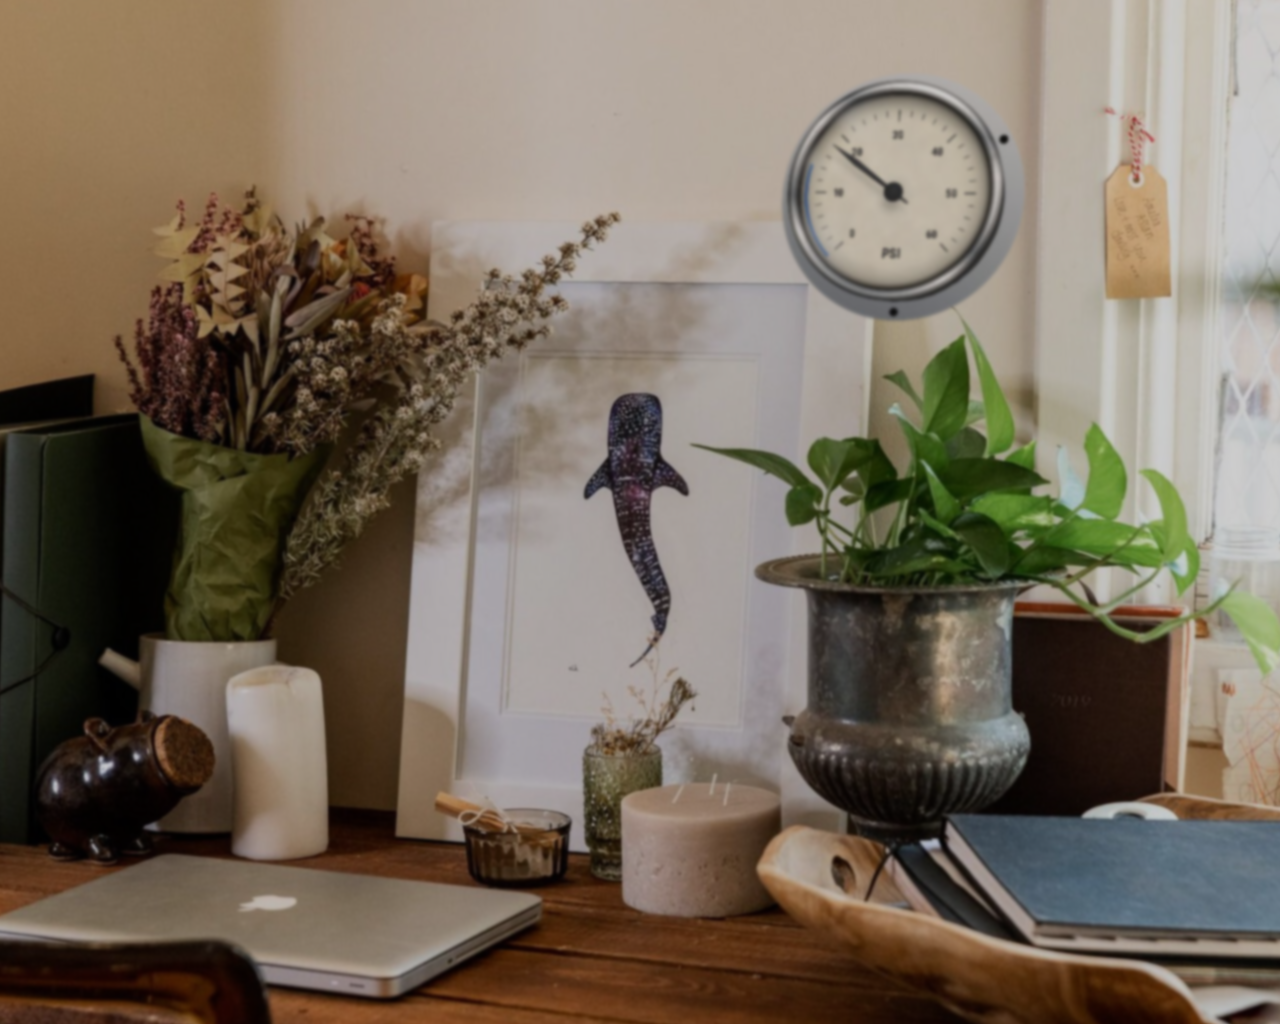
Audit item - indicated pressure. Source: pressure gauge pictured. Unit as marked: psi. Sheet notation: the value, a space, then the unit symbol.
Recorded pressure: 18 psi
